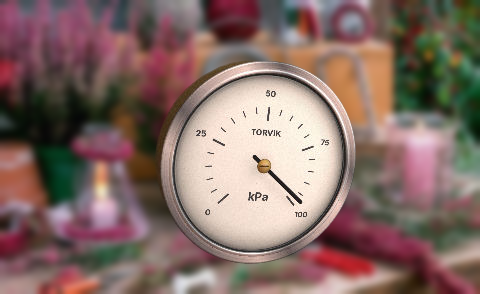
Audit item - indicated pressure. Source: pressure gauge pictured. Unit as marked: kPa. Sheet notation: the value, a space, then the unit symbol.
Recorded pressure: 97.5 kPa
